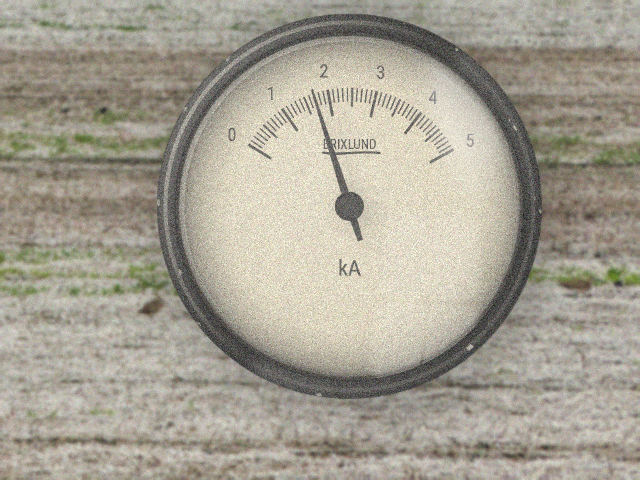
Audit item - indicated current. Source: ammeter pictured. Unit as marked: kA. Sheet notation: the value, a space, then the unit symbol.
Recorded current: 1.7 kA
